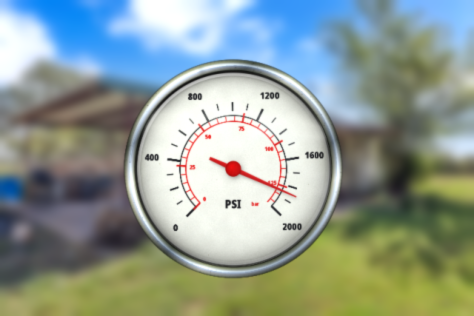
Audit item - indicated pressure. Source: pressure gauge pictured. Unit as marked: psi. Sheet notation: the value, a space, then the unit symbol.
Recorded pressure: 1850 psi
